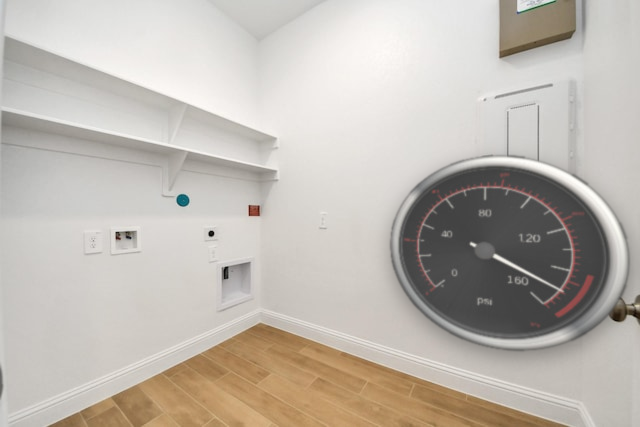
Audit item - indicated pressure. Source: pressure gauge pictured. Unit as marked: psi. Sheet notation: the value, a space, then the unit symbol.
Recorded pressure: 150 psi
